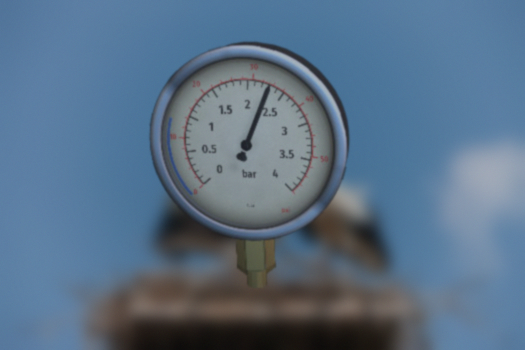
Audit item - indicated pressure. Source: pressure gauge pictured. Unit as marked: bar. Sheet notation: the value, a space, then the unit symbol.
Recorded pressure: 2.3 bar
